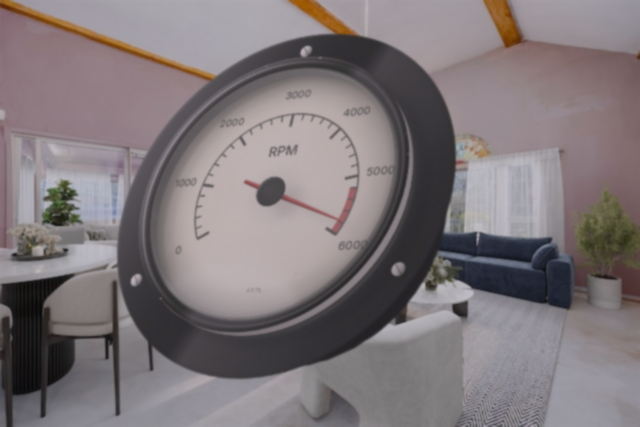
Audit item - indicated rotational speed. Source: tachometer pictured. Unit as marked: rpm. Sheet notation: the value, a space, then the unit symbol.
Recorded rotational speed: 5800 rpm
